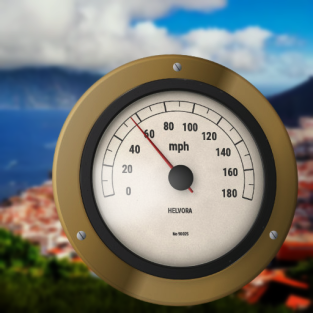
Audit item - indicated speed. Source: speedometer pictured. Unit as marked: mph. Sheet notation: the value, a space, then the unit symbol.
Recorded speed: 55 mph
